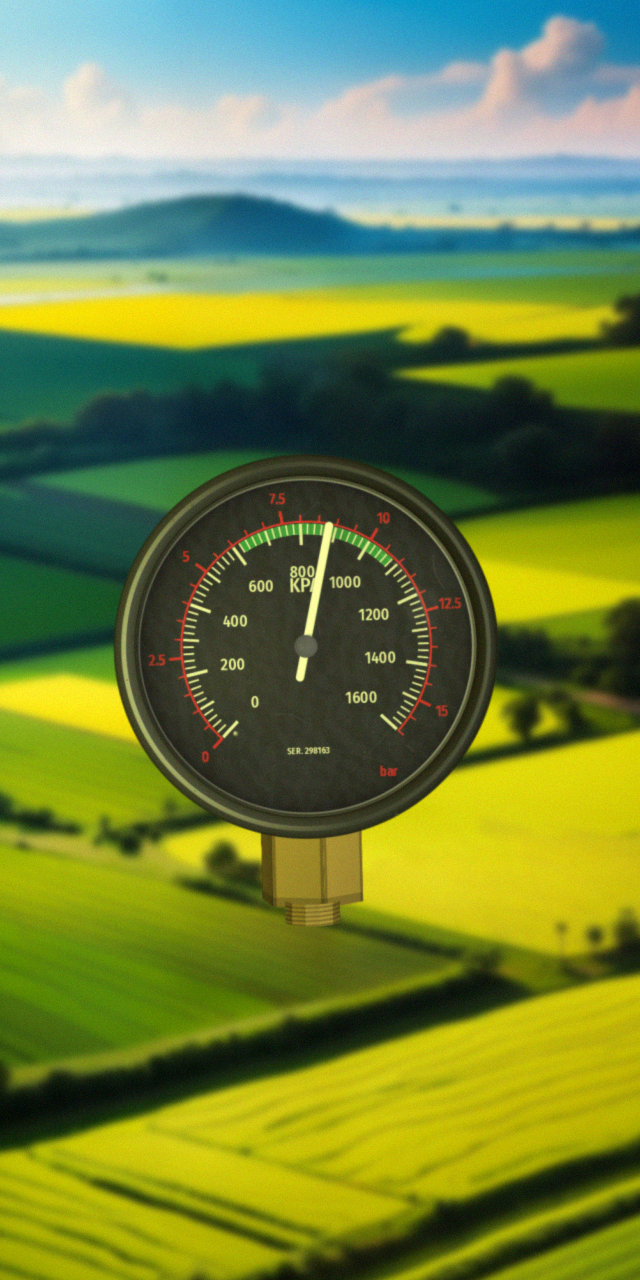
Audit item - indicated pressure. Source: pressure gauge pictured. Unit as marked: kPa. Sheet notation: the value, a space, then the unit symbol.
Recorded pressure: 880 kPa
